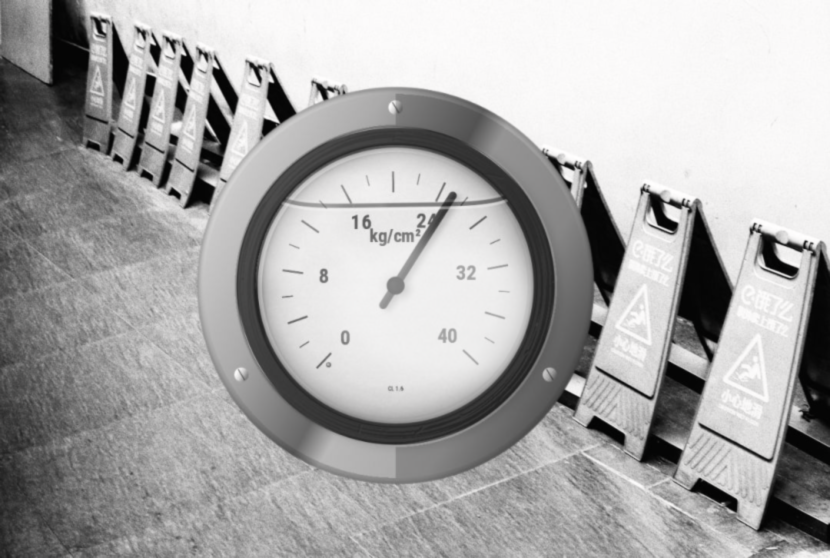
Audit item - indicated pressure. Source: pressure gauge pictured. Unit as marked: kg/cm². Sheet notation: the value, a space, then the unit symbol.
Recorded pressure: 25 kg/cm²
